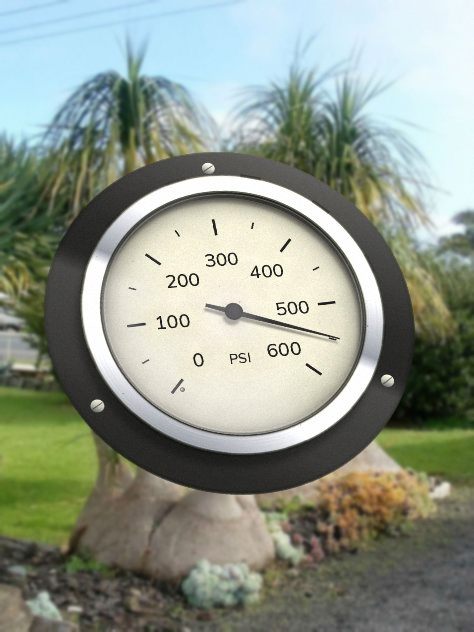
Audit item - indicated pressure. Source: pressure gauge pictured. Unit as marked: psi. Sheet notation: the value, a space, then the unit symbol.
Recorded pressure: 550 psi
